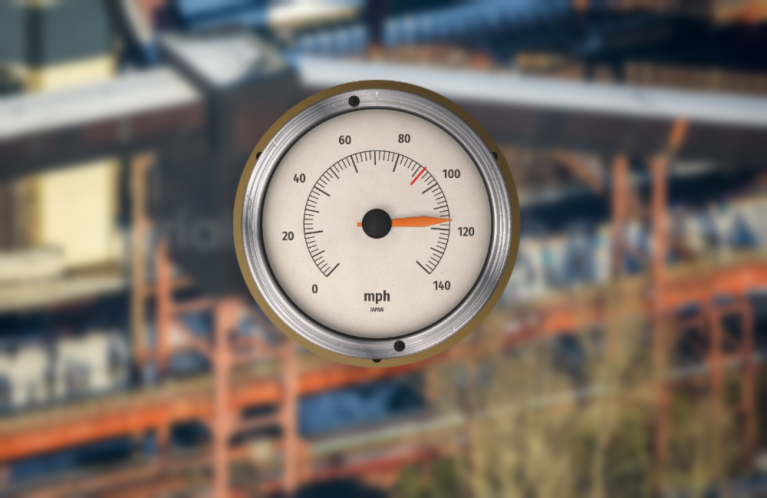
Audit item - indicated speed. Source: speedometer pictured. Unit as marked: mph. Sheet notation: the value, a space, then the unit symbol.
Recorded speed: 116 mph
